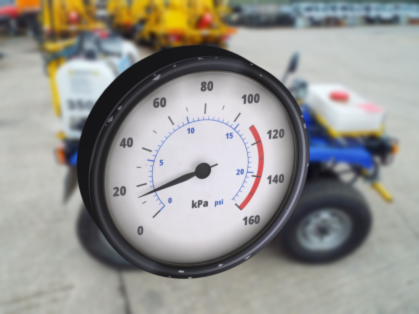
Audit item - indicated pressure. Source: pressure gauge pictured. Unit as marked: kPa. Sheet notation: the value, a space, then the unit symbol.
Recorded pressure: 15 kPa
